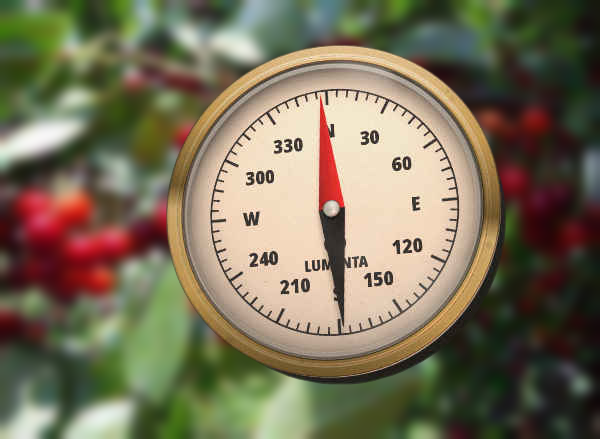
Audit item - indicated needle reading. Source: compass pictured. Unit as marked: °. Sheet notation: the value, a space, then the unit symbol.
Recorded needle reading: 357.5 °
